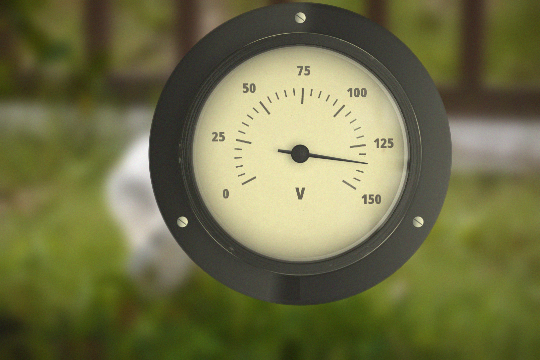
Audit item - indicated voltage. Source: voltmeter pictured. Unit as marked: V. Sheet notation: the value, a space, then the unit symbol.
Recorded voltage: 135 V
